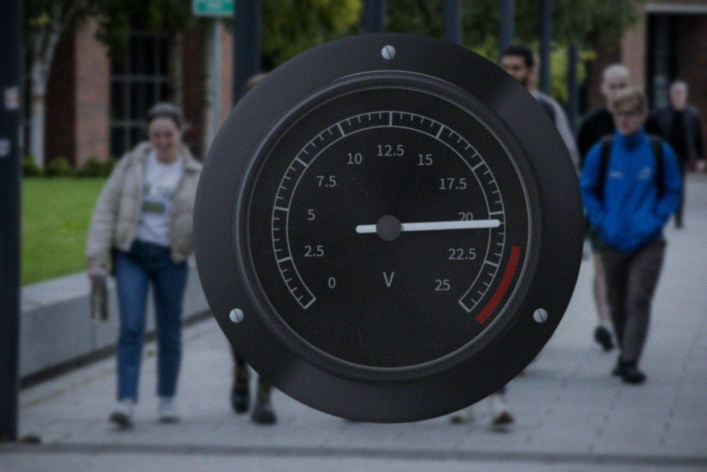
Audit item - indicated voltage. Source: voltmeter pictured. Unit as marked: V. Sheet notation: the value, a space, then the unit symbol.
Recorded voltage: 20.5 V
